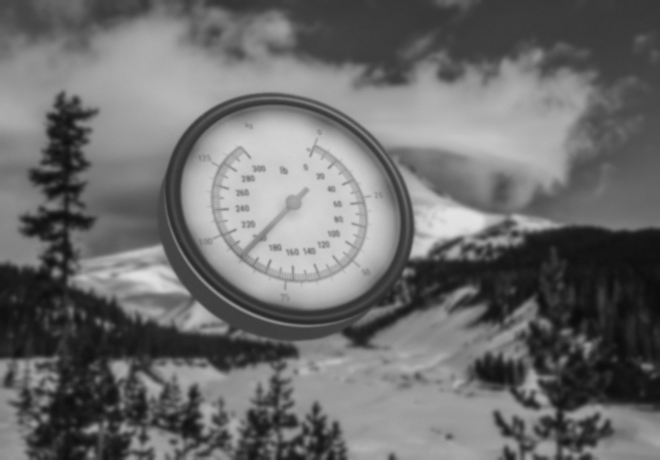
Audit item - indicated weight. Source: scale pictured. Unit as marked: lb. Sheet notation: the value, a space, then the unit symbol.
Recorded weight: 200 lb
